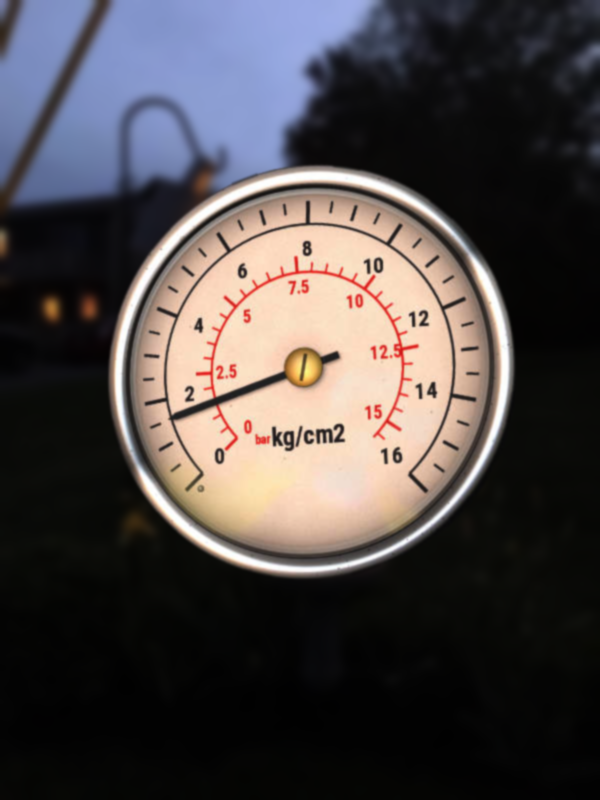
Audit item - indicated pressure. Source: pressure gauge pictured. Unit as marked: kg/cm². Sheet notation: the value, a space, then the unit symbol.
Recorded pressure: 1.5 kg/cm²
